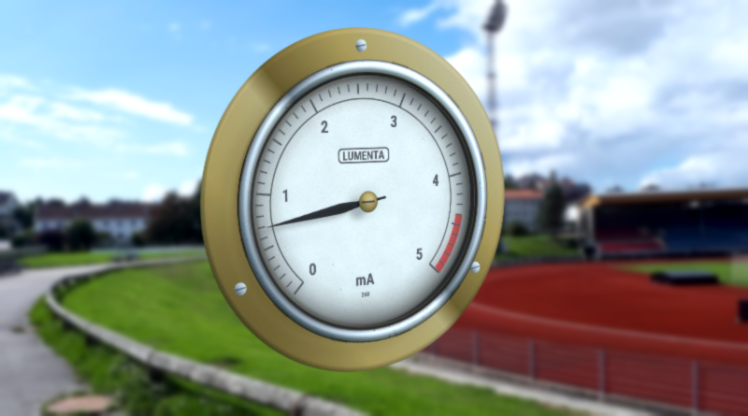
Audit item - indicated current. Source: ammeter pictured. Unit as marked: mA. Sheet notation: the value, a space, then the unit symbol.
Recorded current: 0.7 mA
